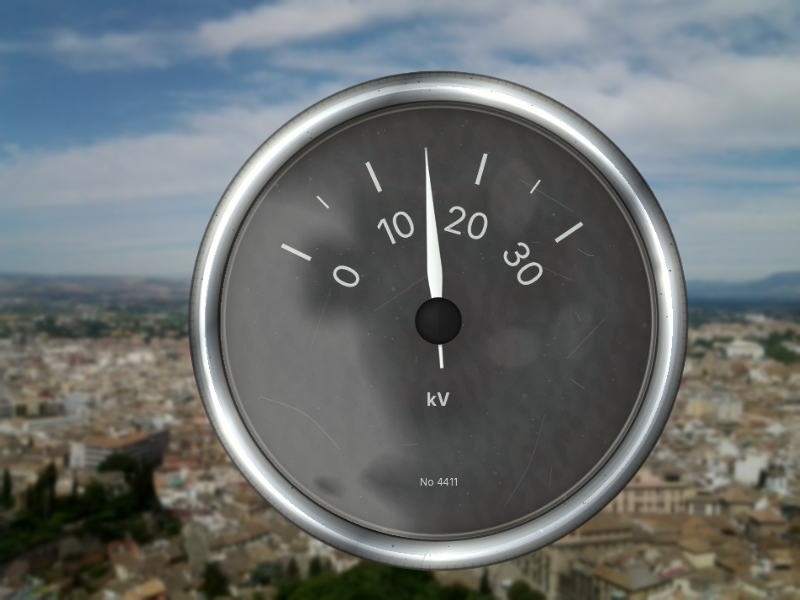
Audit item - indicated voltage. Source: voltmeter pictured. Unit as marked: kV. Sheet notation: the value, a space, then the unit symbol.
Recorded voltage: 15 kV
